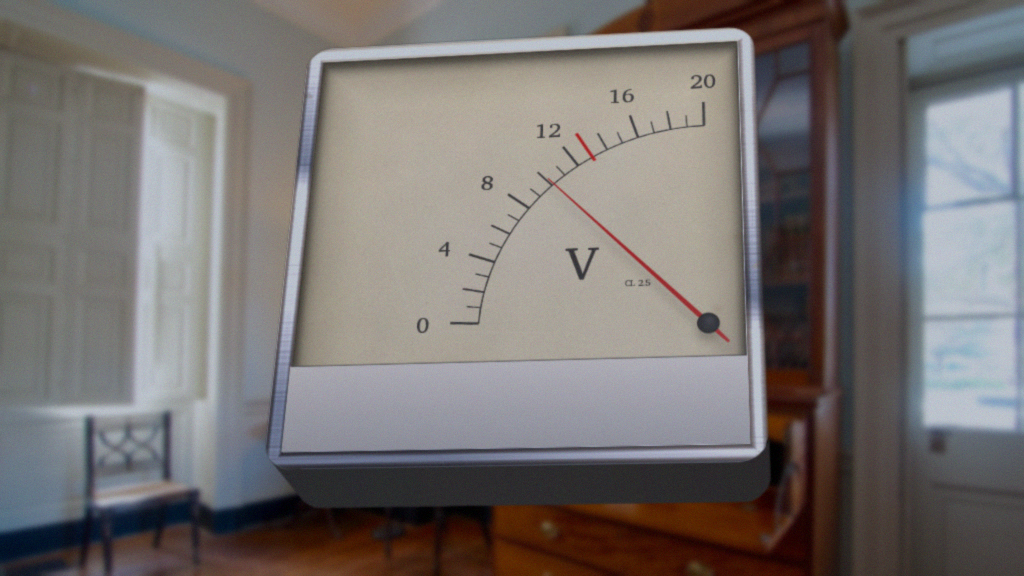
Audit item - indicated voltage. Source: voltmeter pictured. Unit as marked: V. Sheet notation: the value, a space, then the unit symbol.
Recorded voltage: 10 V
